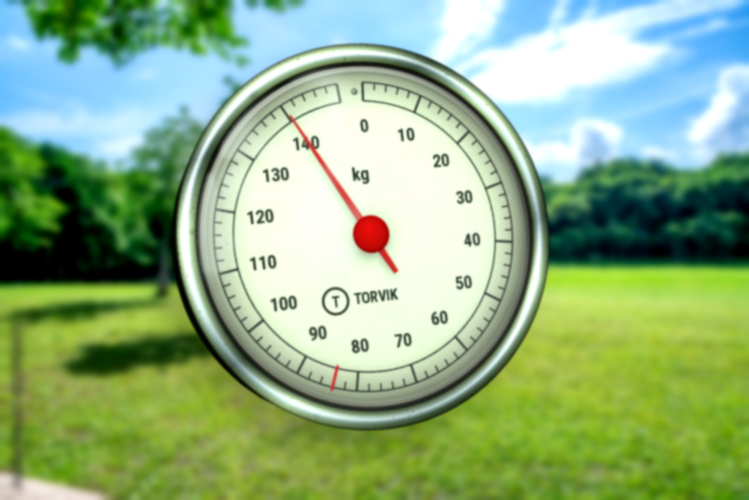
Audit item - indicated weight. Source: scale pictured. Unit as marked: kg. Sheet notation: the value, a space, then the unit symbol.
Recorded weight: 140 kg
